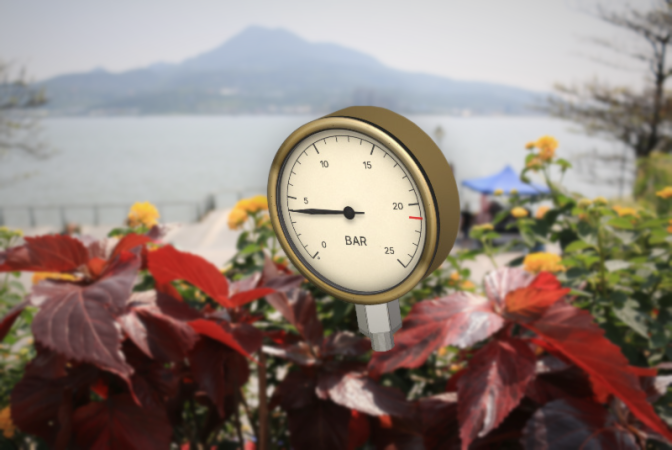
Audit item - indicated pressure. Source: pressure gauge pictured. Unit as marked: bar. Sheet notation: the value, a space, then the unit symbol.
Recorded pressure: 4 bar
